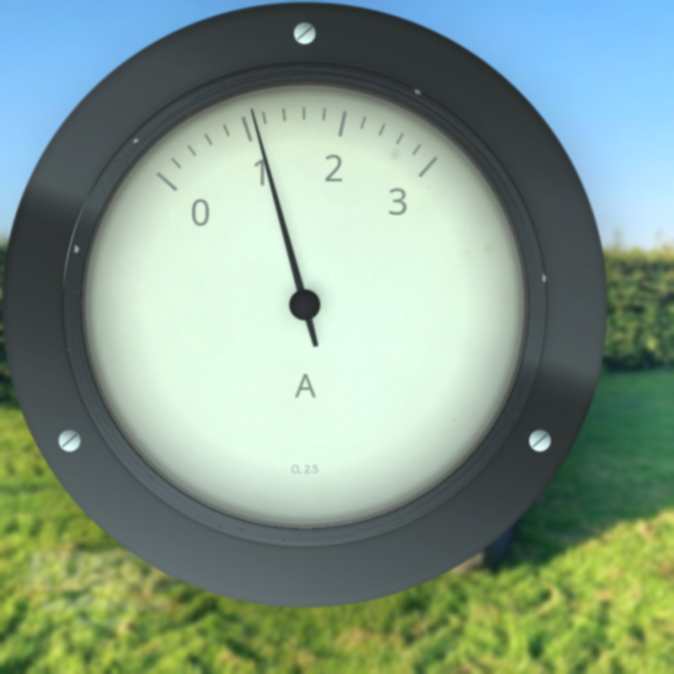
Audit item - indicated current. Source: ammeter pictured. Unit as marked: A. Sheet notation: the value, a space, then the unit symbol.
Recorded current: 1.1 A
